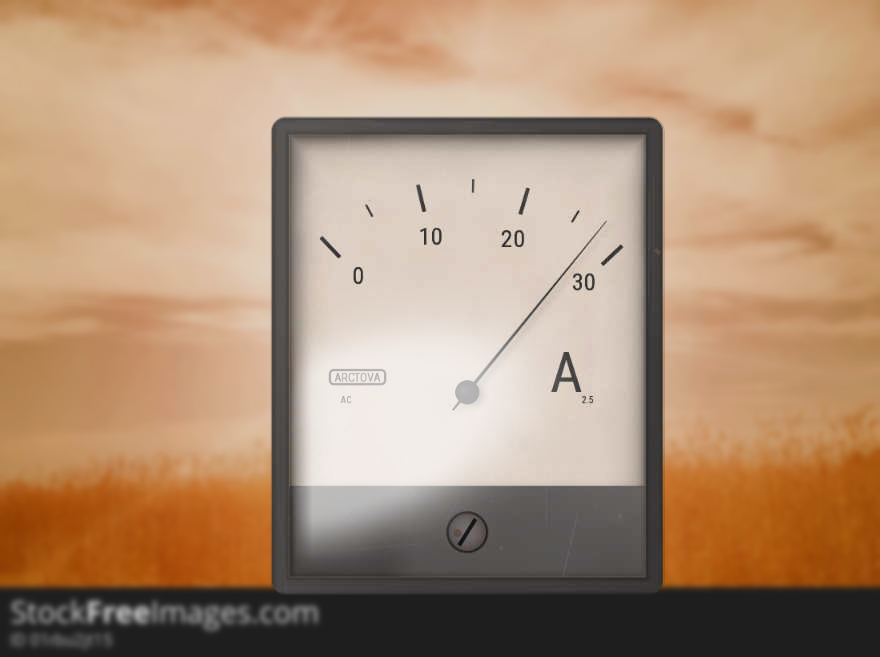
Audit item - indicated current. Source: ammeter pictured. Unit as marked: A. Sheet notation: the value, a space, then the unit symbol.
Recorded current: 27.5 A
